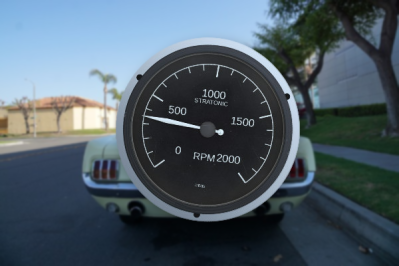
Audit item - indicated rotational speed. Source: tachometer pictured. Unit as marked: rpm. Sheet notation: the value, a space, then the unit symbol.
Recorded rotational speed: 350 rpm
